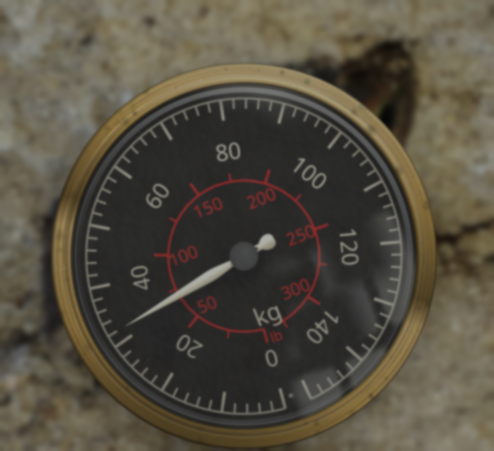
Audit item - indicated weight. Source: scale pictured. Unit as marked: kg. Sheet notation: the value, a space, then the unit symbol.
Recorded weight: 32 kg
